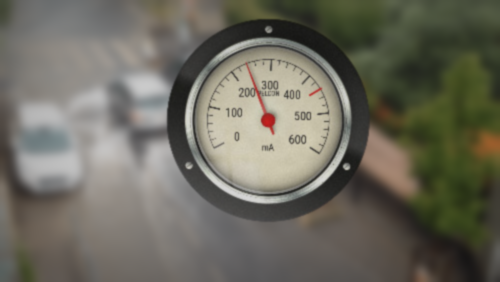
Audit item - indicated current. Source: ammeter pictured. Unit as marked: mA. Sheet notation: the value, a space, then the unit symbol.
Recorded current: 240 mA
